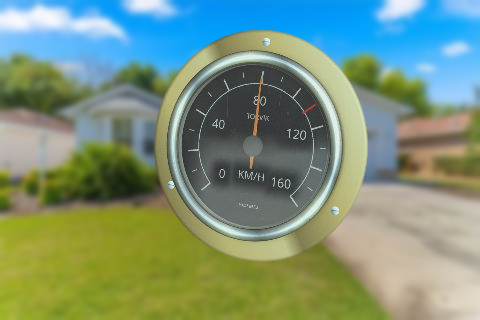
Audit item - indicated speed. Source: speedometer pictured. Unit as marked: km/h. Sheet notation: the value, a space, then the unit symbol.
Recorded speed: 80 km/h
